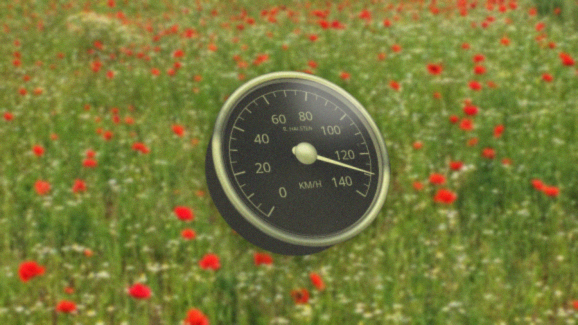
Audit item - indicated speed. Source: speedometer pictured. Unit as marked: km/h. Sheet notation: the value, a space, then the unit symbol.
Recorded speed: 130 km/h
